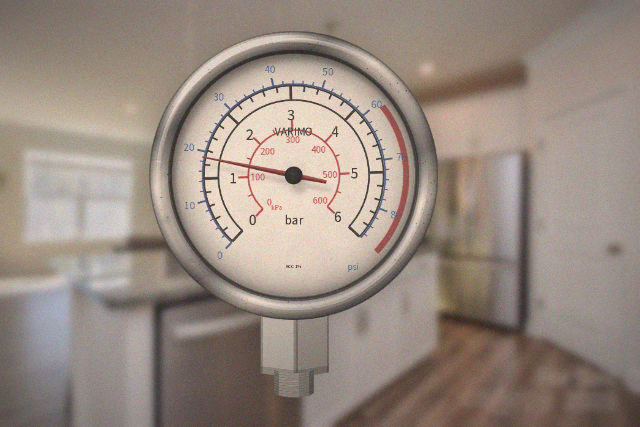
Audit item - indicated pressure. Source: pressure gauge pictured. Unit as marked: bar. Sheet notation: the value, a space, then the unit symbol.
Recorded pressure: 1.3 bar
